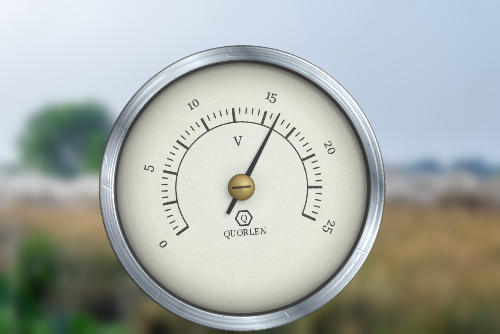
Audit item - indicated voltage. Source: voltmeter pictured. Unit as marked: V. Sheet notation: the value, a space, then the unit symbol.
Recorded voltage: 16 V
